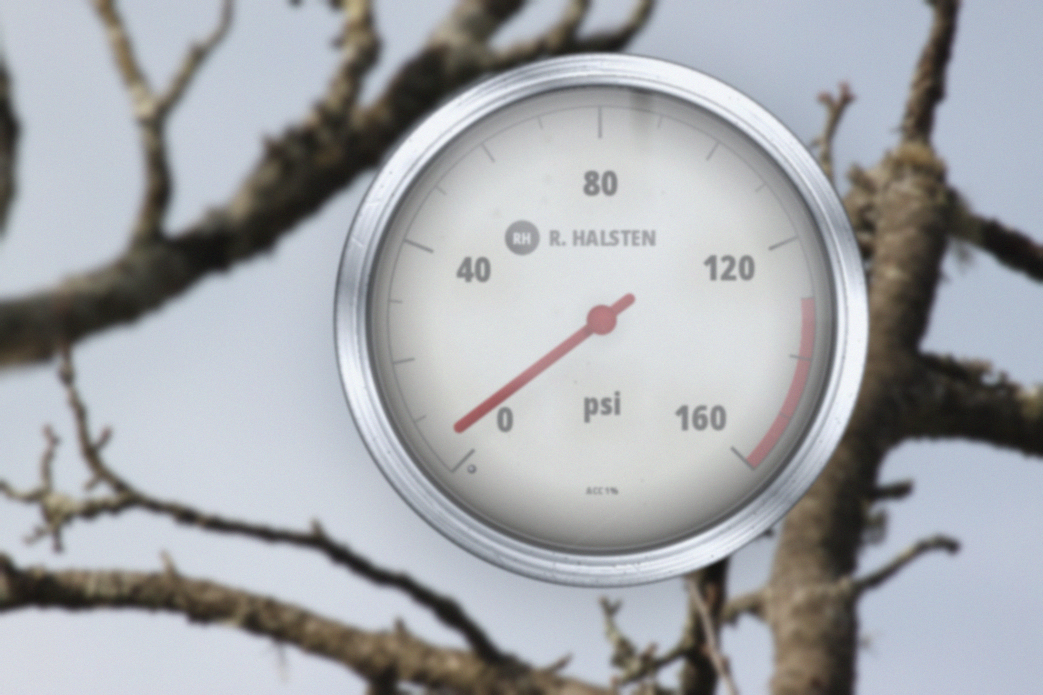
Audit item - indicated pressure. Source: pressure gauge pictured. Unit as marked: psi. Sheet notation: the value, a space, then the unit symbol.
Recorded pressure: 5 psi
